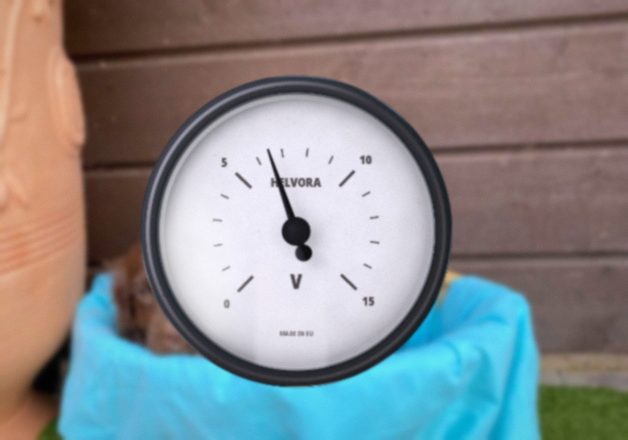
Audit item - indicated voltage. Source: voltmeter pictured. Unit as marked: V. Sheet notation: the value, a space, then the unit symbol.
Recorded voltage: 6.5 V
